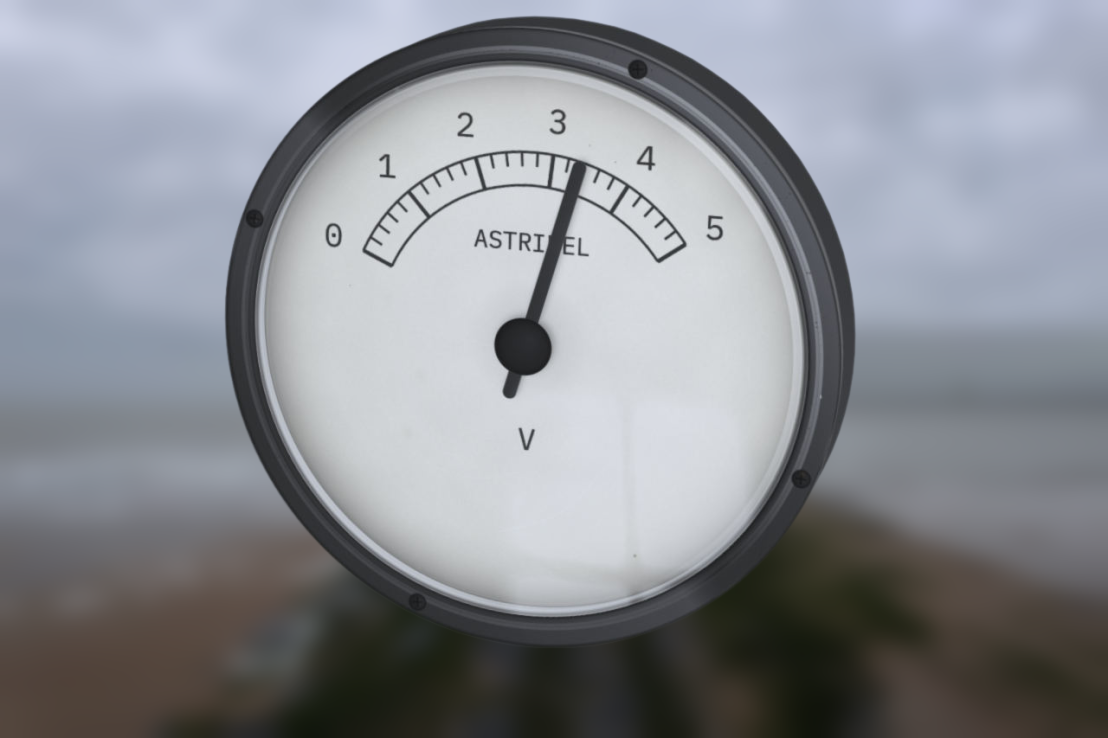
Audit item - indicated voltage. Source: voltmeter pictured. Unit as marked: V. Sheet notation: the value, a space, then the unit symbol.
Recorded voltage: 3.4 V
